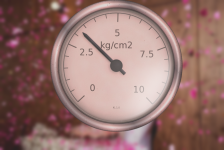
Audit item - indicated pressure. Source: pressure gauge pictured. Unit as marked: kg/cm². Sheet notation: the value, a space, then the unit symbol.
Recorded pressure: 3.25 kg/cm²
